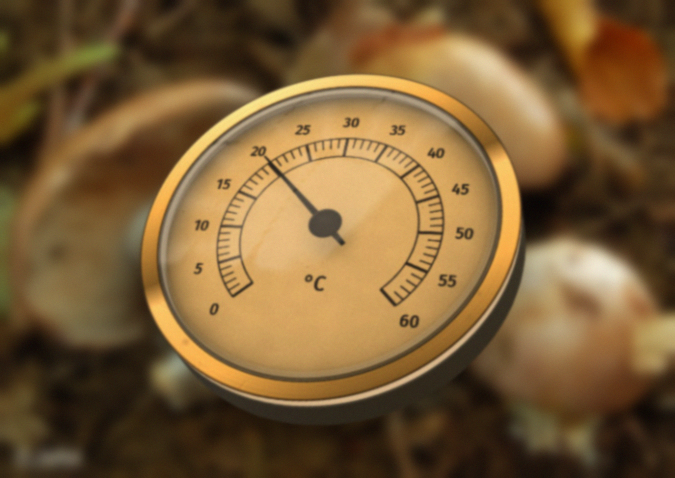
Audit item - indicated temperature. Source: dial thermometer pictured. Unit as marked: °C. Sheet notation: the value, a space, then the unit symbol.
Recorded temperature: 20 °C
